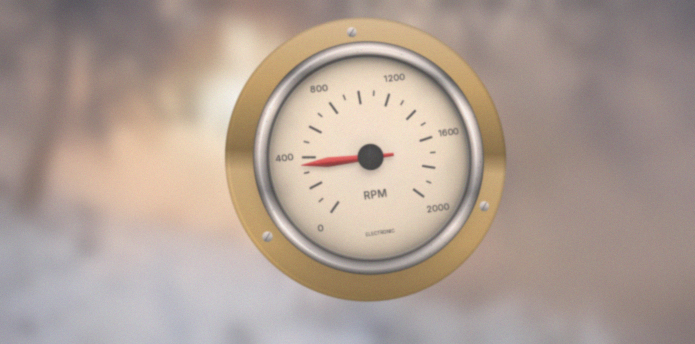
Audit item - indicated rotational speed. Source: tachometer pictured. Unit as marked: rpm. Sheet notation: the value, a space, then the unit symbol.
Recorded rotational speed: 350 rpm
